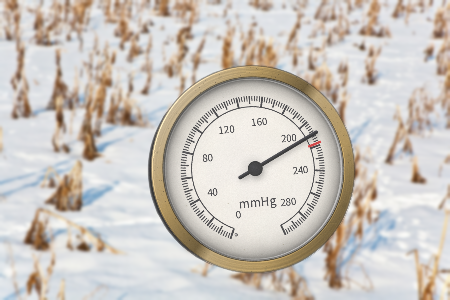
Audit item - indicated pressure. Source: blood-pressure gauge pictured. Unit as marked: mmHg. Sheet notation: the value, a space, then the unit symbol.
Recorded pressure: 210 mmHg
